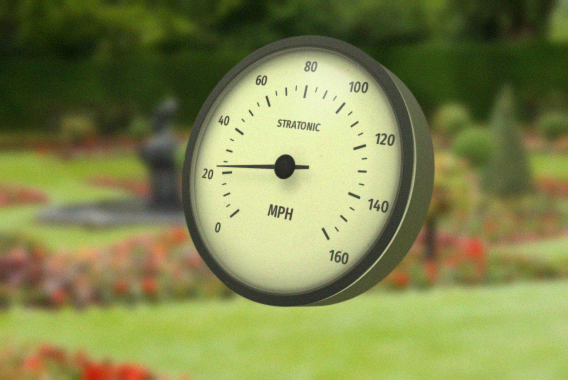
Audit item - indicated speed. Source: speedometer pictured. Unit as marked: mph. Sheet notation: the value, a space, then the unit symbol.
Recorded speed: 22.5 mph
